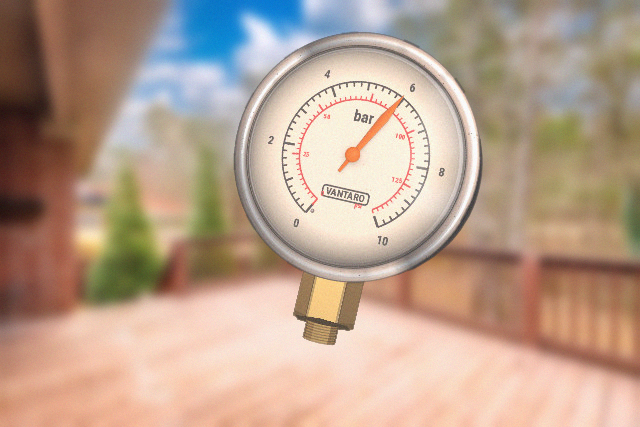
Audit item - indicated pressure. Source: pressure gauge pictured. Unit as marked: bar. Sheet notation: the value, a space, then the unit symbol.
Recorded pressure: 6 bar
